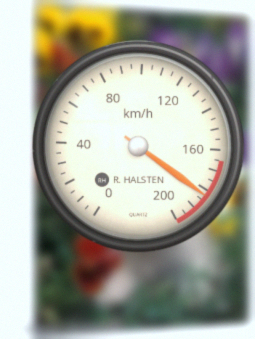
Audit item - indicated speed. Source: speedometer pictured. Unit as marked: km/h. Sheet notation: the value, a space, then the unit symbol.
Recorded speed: 182.5 km/h
